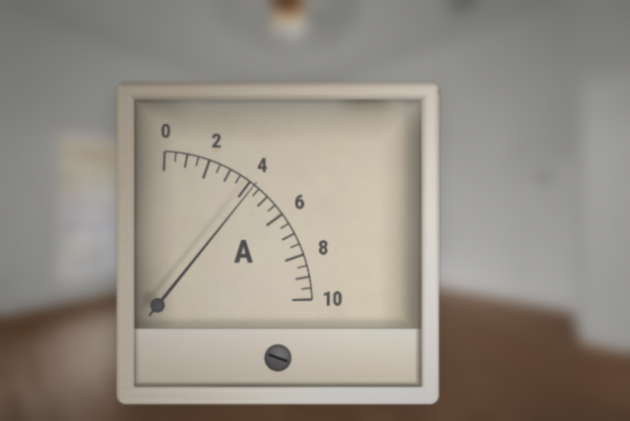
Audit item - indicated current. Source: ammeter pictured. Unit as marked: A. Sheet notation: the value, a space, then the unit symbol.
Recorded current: 4.25 A
